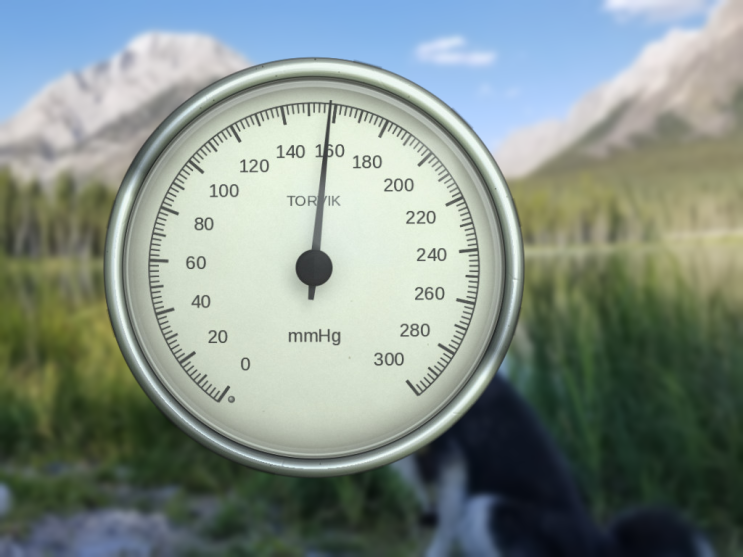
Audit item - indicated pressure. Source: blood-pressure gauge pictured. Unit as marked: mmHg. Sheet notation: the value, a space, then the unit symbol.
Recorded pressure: 158 mmHg
